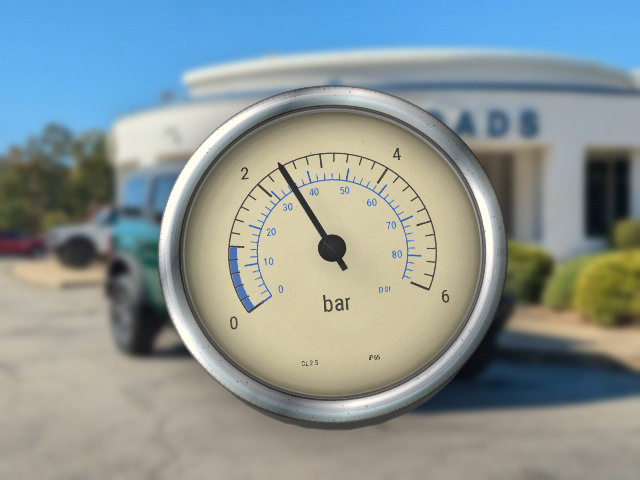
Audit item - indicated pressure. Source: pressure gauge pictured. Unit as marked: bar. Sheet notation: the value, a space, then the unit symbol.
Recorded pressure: 2.4 bar
